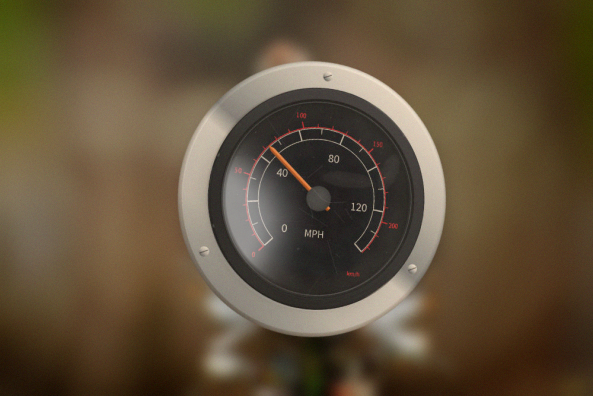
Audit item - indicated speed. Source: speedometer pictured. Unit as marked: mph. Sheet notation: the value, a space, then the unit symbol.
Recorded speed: 45 mph
